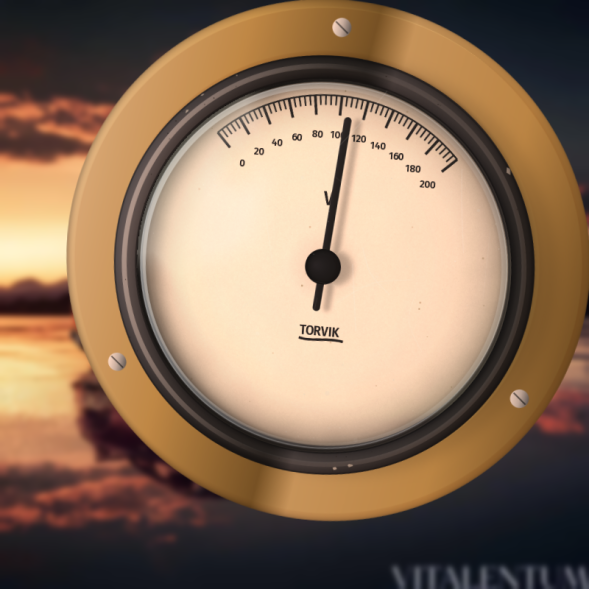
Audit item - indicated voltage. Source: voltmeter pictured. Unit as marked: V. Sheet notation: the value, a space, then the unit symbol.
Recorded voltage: 108 V
